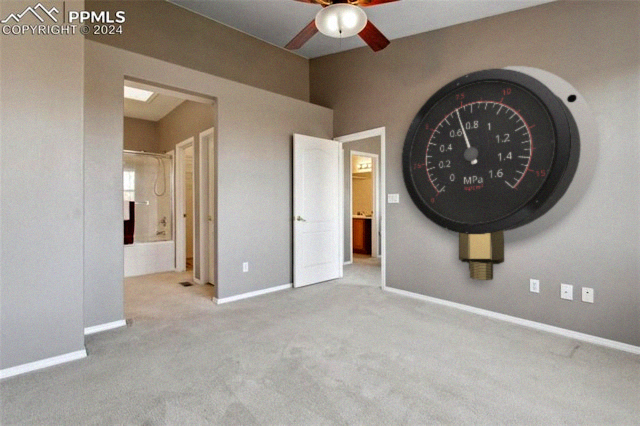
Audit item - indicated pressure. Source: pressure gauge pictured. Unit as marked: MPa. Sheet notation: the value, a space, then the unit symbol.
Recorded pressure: 0.7 MPa
